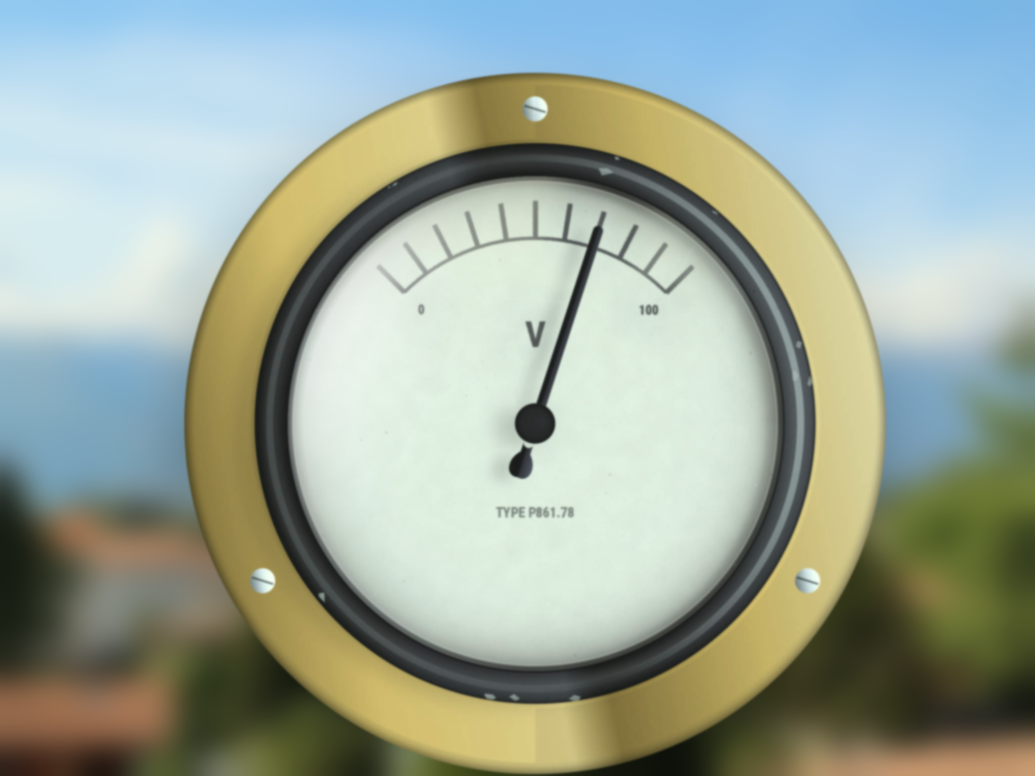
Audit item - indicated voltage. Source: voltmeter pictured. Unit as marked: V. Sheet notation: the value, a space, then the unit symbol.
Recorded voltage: 70 V
